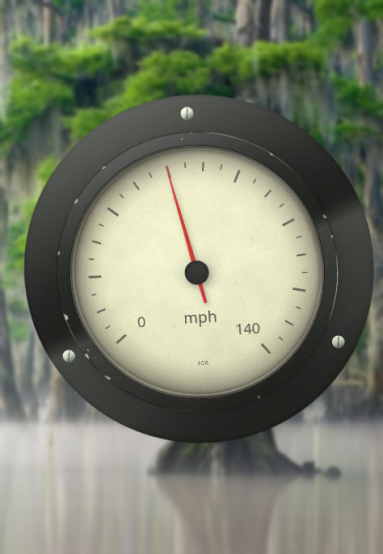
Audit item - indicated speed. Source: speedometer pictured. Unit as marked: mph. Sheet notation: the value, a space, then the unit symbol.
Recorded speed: 60 mph
